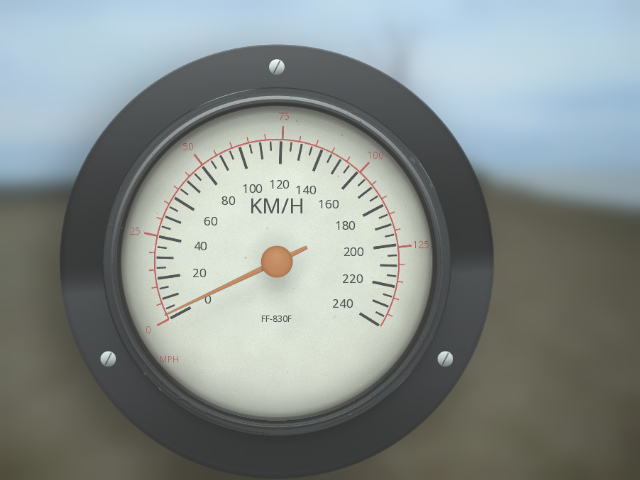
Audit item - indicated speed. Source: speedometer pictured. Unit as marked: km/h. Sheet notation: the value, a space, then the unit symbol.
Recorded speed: 2.5 km/h
